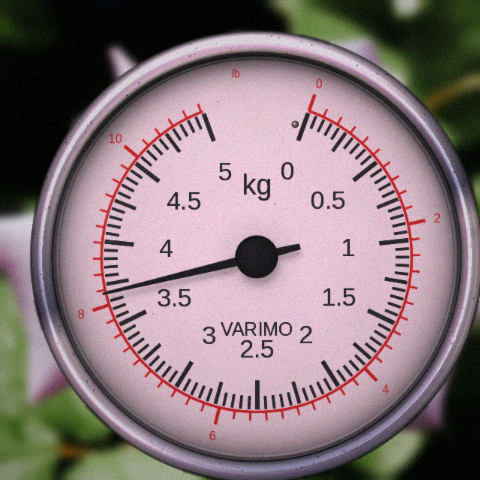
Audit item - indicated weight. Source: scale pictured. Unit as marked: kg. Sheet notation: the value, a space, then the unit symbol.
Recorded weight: 3.7 kg
